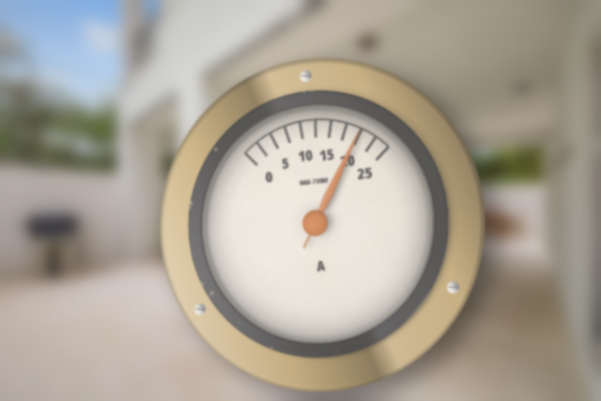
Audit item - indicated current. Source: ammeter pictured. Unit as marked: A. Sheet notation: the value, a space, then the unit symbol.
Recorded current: 20 A
